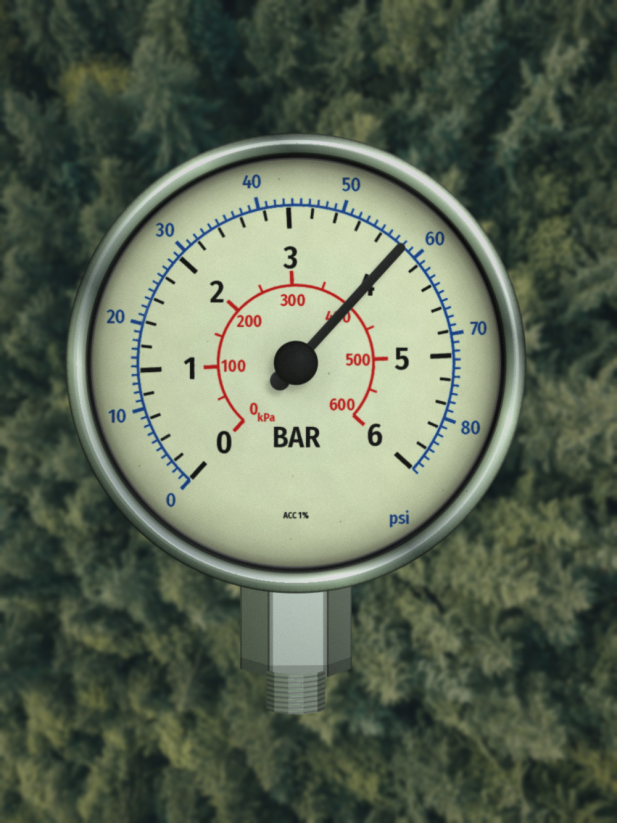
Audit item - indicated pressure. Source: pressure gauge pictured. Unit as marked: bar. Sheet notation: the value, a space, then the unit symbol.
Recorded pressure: 4 bar
